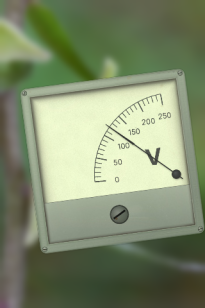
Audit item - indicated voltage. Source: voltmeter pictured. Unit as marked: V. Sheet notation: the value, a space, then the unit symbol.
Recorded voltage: 120 V
